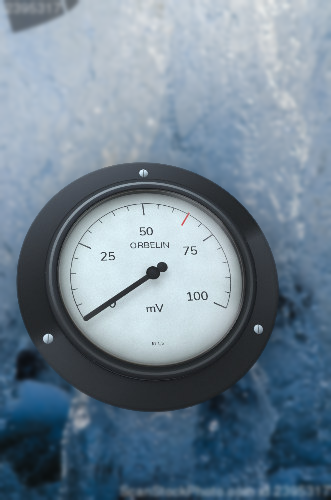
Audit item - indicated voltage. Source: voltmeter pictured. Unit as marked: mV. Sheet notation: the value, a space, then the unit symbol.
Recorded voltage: 0 mV
